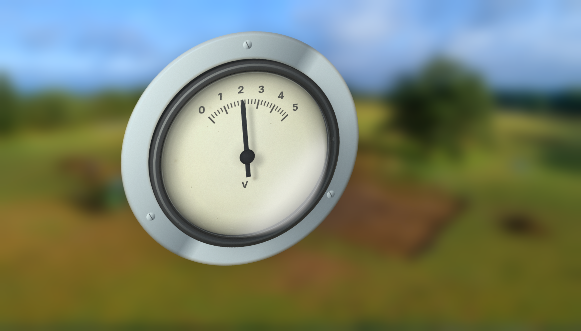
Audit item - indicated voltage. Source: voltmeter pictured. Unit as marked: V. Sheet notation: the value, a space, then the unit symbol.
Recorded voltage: 2 V
